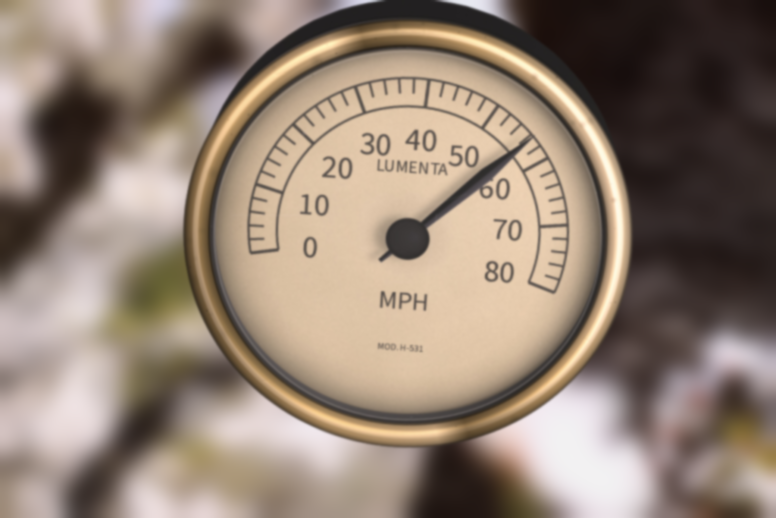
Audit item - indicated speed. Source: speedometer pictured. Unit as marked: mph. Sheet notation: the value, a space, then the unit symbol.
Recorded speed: 56 mph
